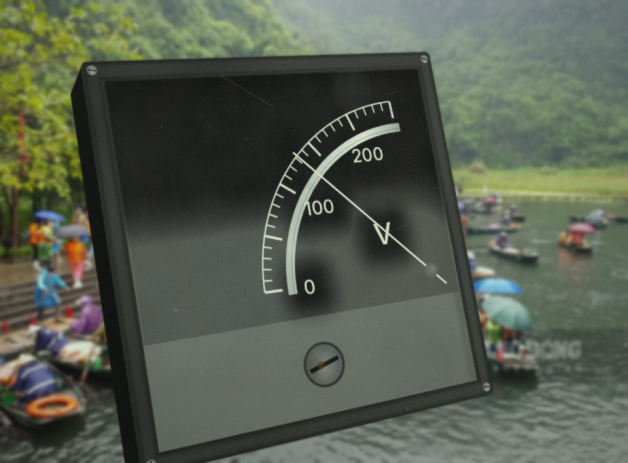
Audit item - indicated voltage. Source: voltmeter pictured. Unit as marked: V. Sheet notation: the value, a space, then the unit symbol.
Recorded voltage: 130 V
